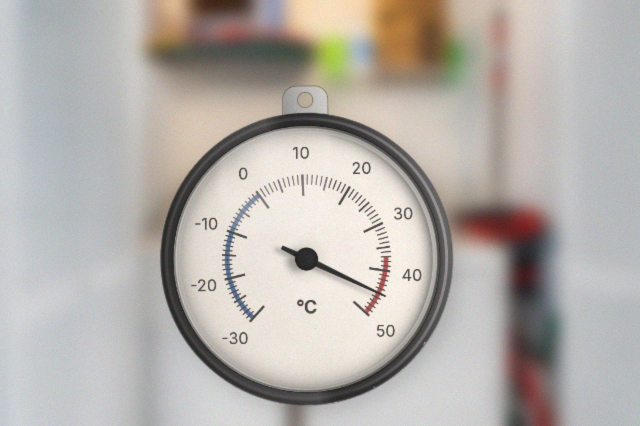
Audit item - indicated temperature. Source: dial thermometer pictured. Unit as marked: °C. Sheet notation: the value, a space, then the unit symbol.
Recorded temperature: 45 °C
